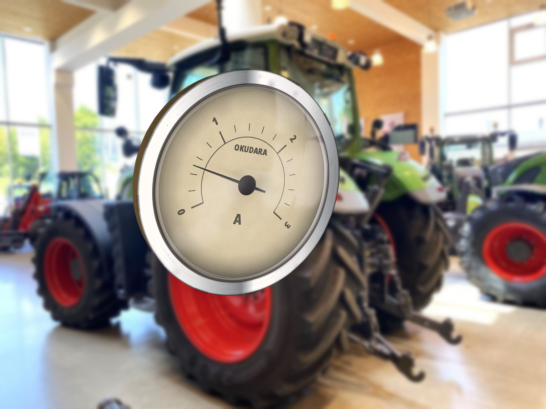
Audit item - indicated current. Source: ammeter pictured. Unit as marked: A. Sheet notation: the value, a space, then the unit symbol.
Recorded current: 0.5 A
